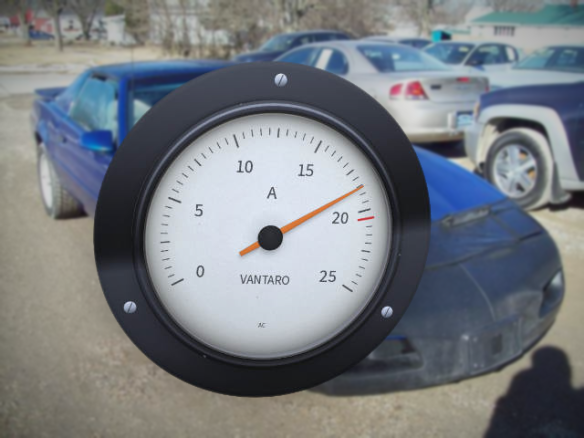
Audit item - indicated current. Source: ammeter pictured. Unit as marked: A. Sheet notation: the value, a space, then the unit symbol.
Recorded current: 18.5 A
